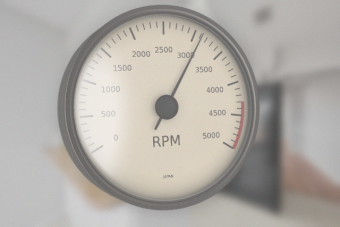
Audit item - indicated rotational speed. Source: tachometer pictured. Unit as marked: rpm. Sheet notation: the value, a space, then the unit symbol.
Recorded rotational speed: 3100 rpm
